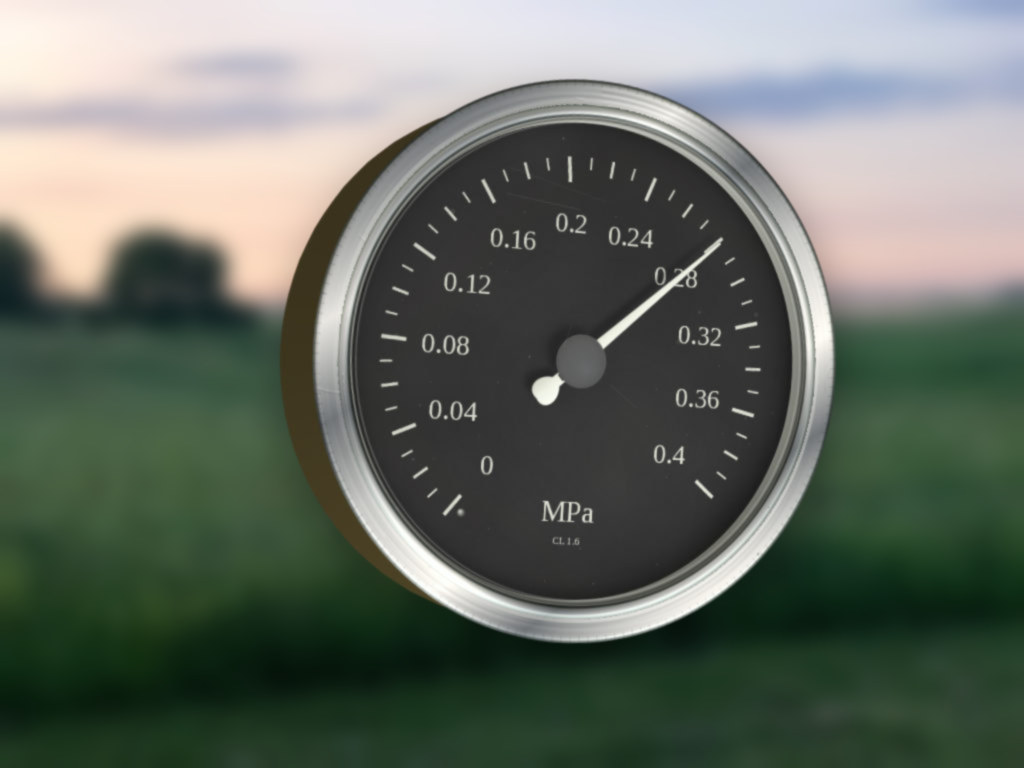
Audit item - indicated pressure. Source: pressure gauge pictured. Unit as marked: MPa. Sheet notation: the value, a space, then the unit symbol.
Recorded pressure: 0.28 MPa
